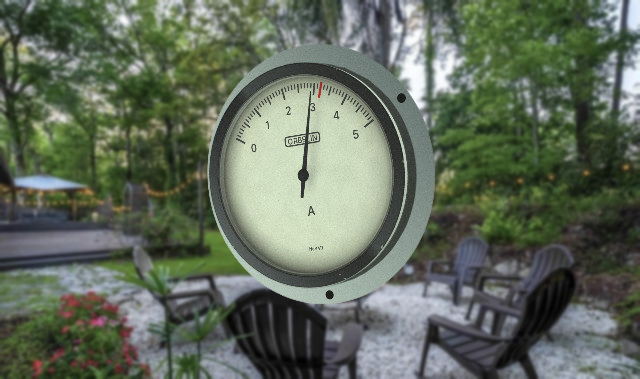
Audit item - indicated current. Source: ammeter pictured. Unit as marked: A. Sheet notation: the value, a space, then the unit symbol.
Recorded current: 3 A
